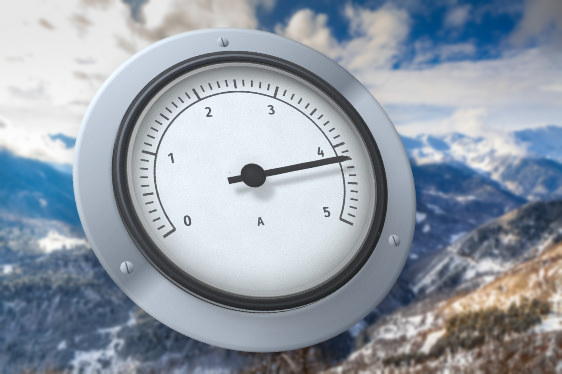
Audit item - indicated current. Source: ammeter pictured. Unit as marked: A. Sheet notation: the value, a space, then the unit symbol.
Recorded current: 4.2 A
